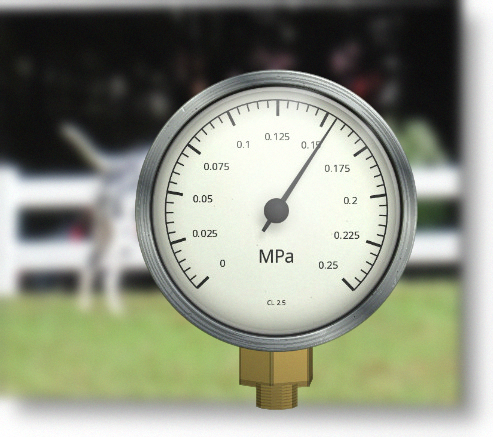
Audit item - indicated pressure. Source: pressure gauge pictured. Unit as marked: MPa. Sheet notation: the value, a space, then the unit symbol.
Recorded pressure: 0.155 MPa
